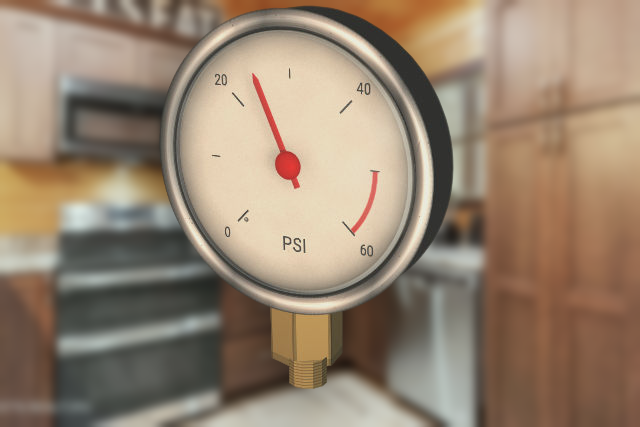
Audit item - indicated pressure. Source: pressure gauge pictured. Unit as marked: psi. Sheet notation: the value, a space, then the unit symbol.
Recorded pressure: 25 psi
